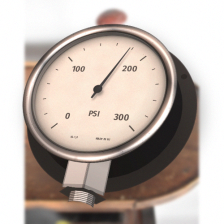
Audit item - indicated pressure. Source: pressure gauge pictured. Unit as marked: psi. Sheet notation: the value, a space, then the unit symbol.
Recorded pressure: 180 psi
